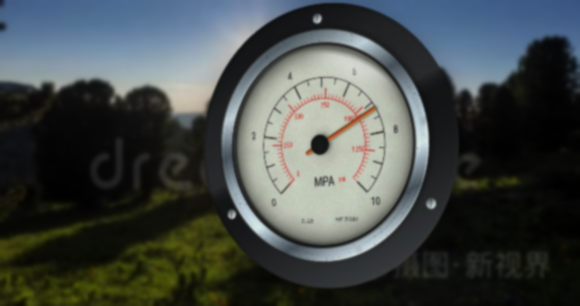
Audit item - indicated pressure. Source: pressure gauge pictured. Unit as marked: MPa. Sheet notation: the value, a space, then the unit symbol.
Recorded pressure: 7.25 MPa
